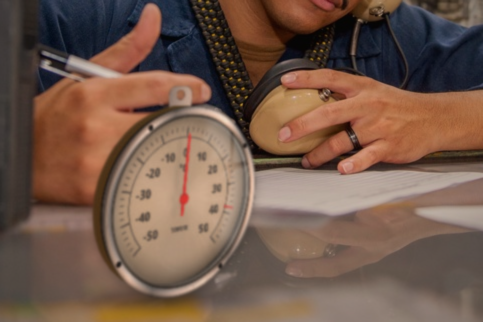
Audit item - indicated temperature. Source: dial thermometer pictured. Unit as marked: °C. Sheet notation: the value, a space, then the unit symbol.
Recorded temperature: 0 °C
